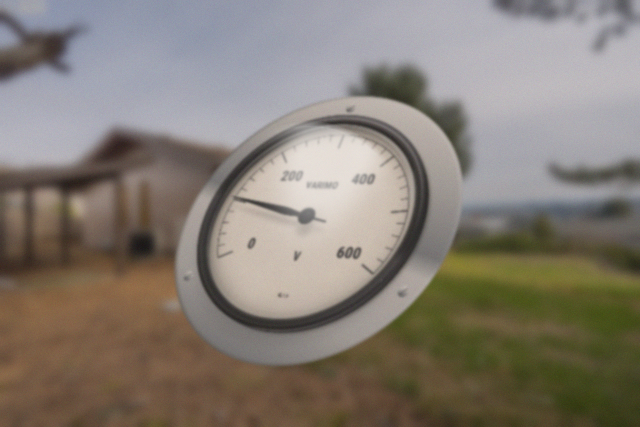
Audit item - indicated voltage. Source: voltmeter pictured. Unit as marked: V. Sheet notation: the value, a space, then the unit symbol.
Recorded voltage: 100 V
